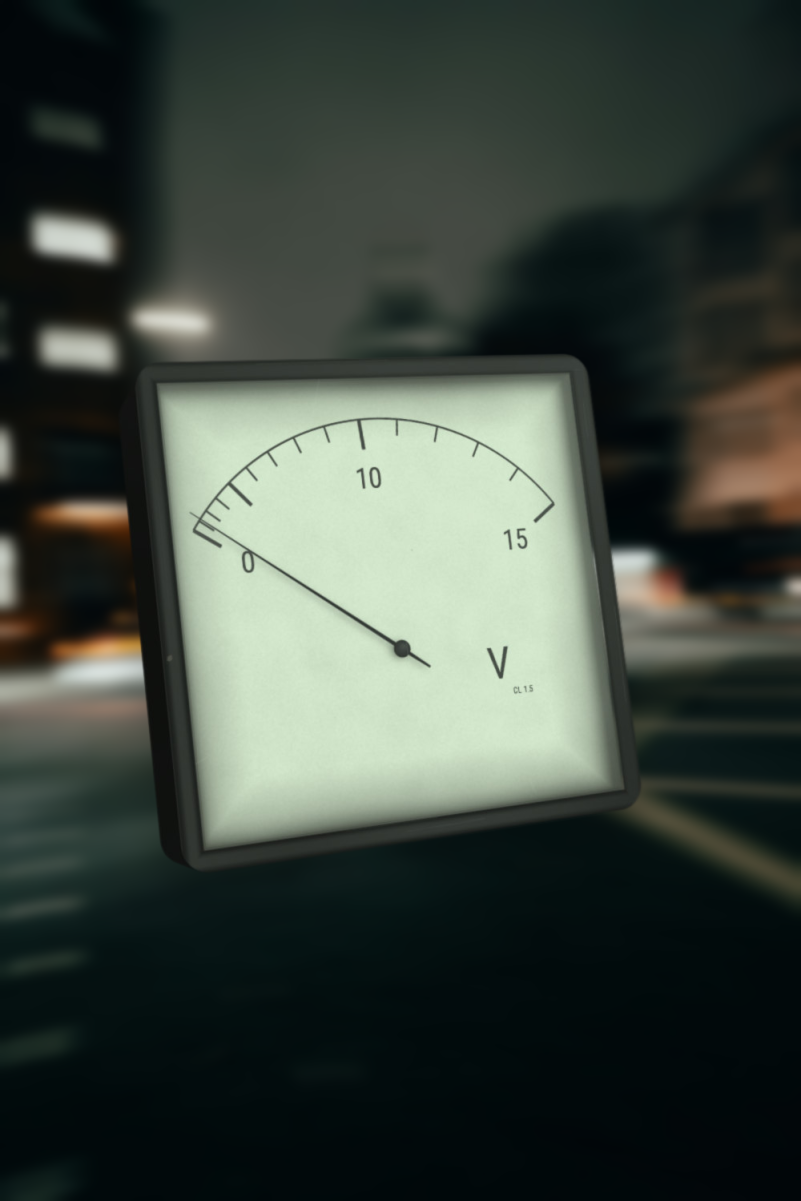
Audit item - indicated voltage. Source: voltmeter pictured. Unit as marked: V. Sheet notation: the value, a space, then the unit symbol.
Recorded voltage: 2 V
